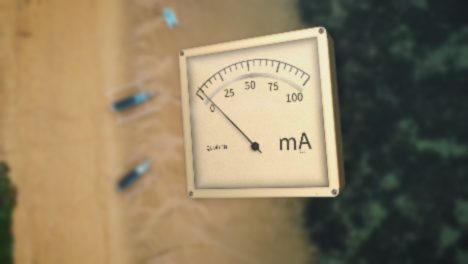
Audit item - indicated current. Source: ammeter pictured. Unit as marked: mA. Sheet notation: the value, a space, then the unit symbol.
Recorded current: 5 mA
